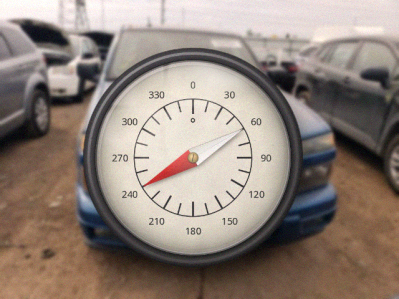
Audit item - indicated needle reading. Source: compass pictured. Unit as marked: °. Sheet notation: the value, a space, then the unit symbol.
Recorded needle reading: 240 °
